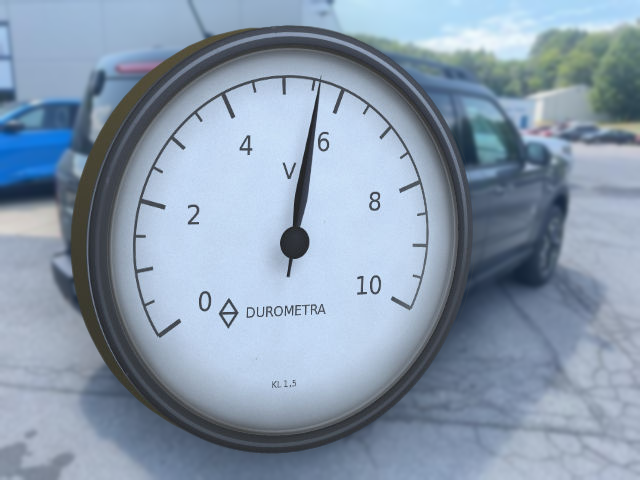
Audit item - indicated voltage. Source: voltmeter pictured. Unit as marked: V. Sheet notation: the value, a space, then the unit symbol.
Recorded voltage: 5.5 V
